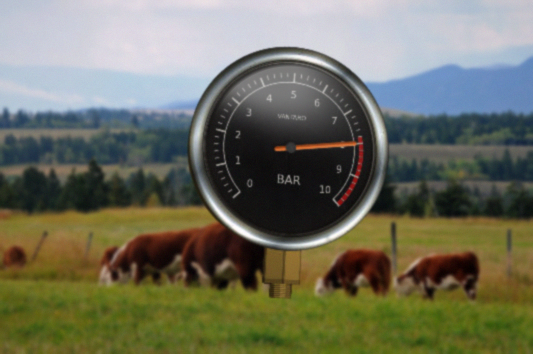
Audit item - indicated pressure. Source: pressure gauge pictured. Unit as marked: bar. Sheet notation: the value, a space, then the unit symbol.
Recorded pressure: 8 bar
